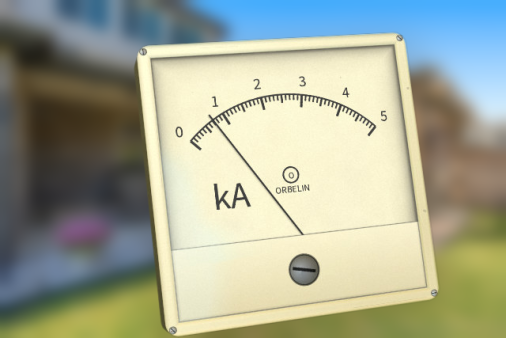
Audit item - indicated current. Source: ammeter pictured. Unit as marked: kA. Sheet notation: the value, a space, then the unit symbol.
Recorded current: 0.7 kA
